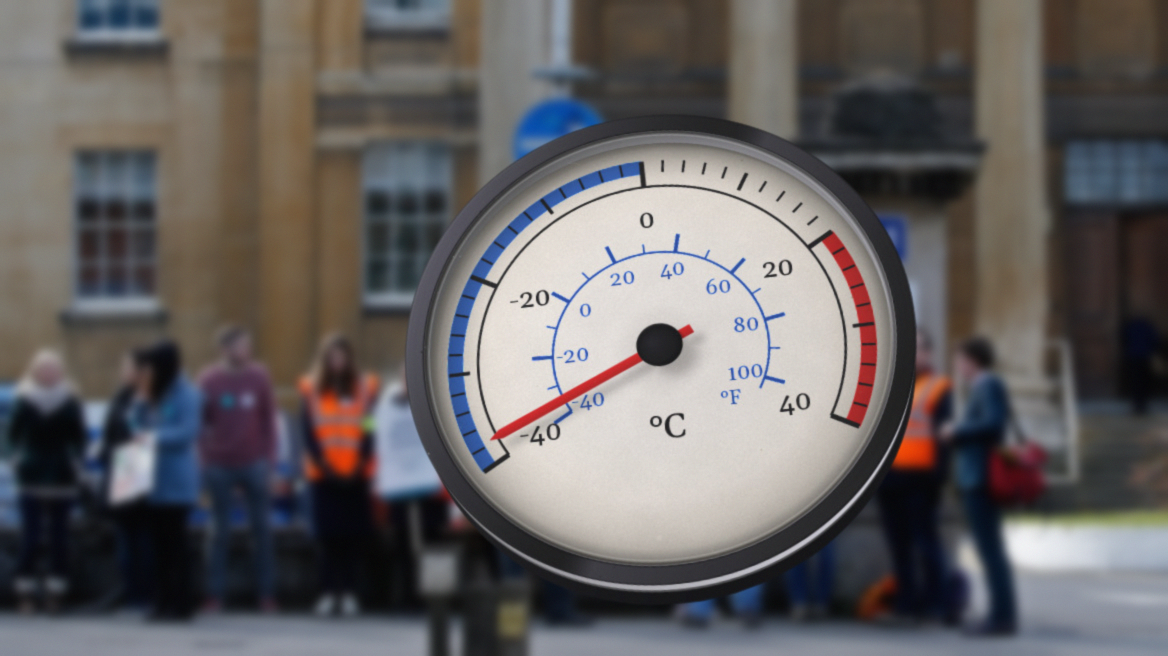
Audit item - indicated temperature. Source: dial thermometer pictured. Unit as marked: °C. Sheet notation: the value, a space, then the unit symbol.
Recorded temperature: -38 °C
